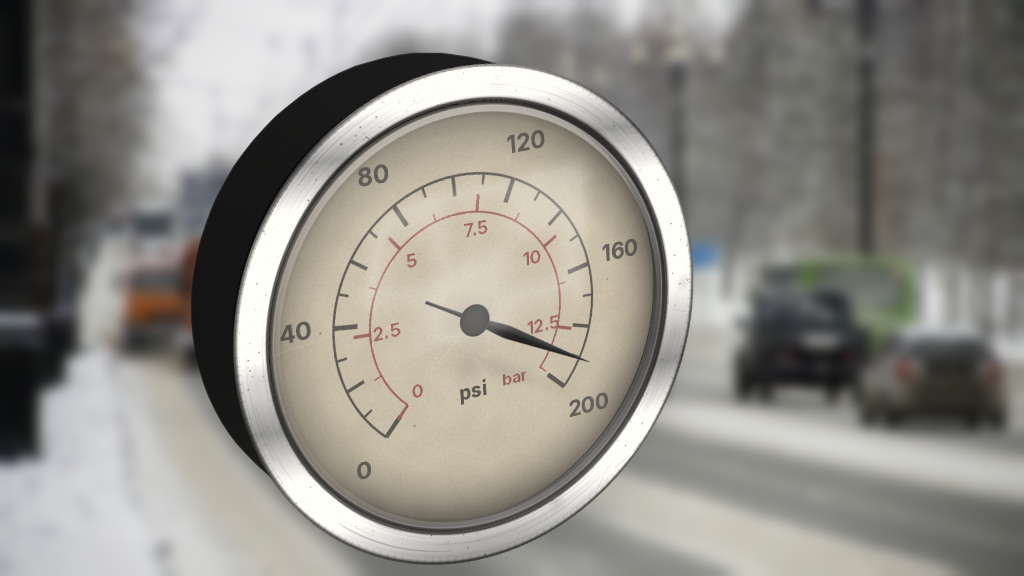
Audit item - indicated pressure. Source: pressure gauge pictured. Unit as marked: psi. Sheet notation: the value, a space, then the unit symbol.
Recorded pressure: 190 psi
